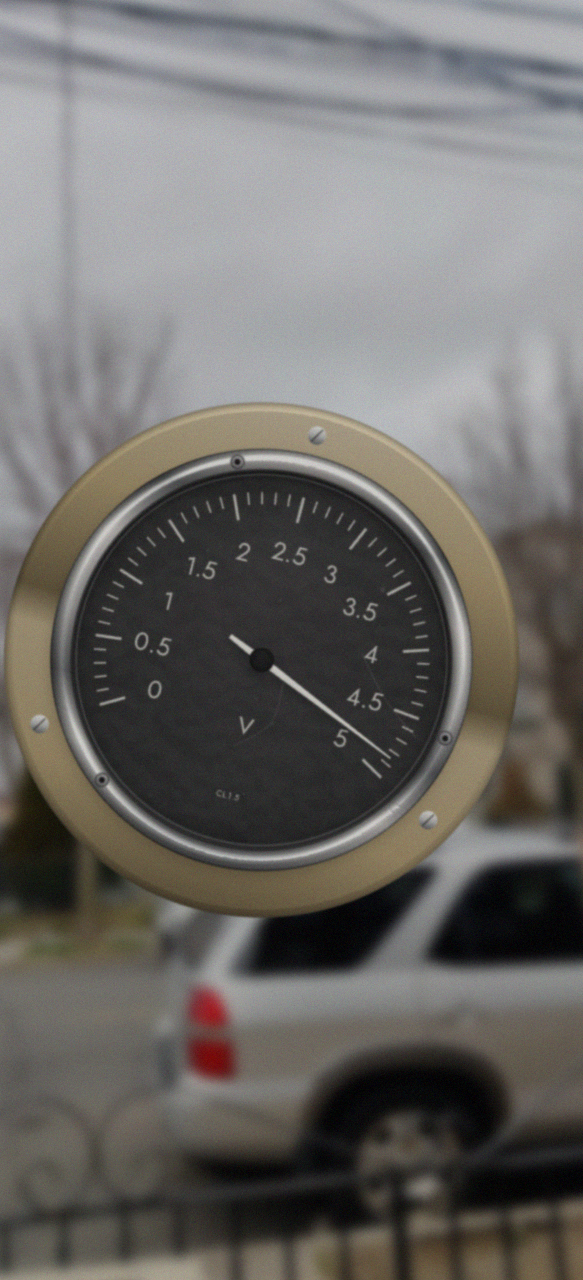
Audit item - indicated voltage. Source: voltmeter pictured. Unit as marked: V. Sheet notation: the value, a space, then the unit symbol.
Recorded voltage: 4.85 V
